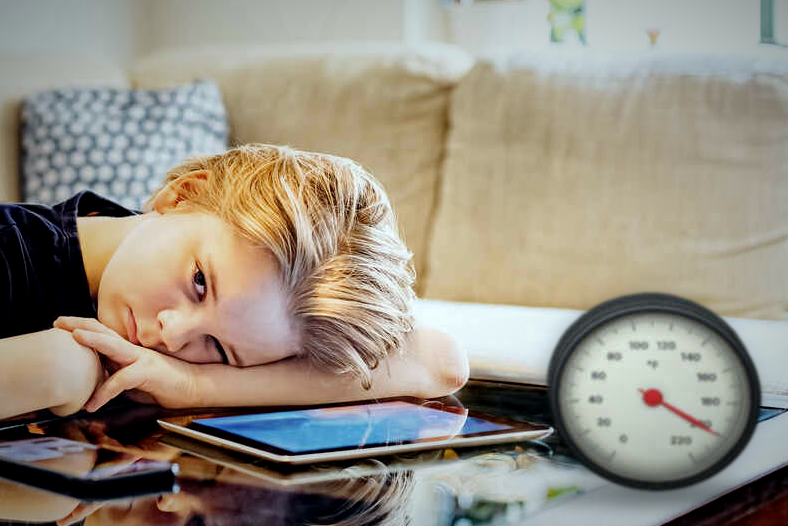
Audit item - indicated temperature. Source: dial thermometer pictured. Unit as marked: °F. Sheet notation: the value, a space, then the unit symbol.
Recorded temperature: 200 °F
